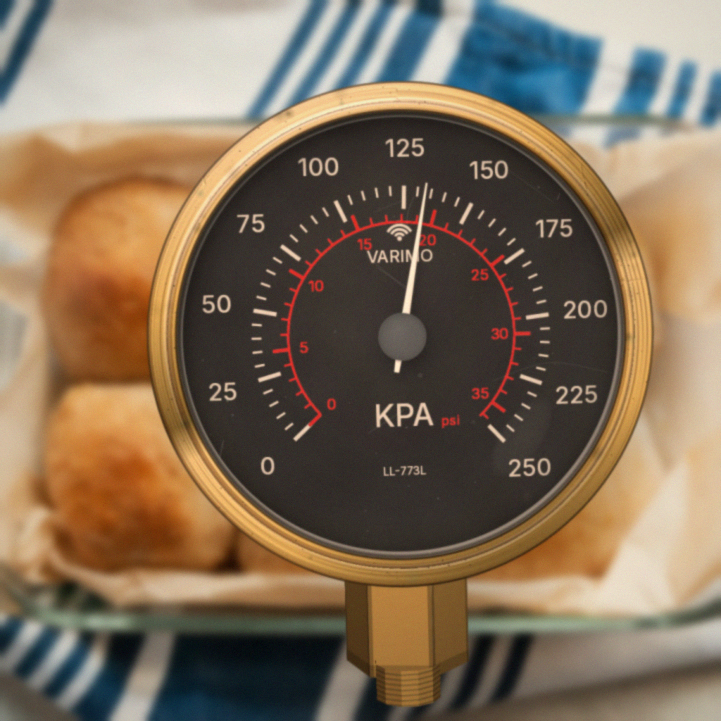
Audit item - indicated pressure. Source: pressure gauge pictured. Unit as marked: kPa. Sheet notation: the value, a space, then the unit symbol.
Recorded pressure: 132.5 kPa
